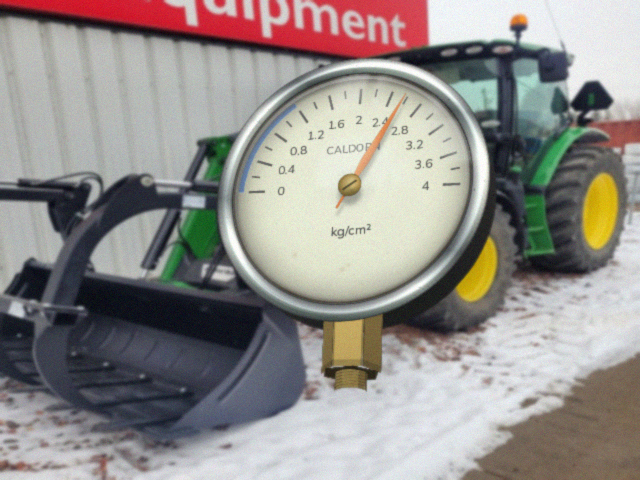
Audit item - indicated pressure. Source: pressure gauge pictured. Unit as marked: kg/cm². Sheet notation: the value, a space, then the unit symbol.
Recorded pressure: 2.6 kg/cm²
